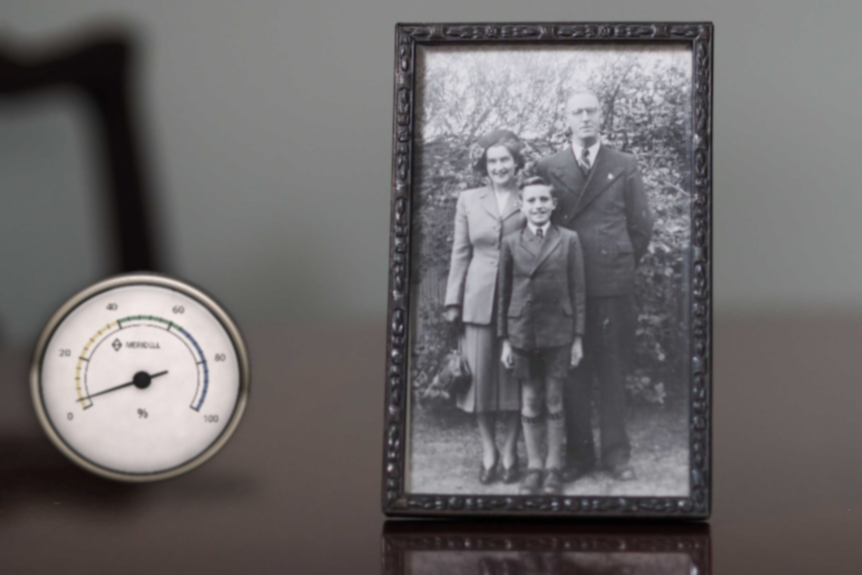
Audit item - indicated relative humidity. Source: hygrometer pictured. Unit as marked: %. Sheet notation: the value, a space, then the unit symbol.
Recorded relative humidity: 4 %
